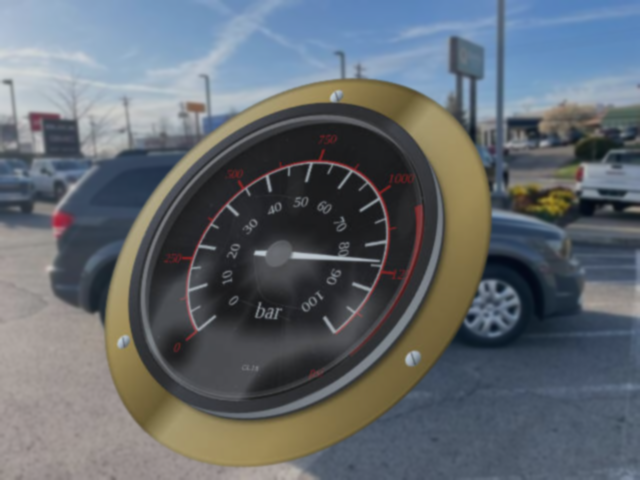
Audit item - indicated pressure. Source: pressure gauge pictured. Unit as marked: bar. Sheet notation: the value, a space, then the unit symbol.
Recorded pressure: 85 bar
